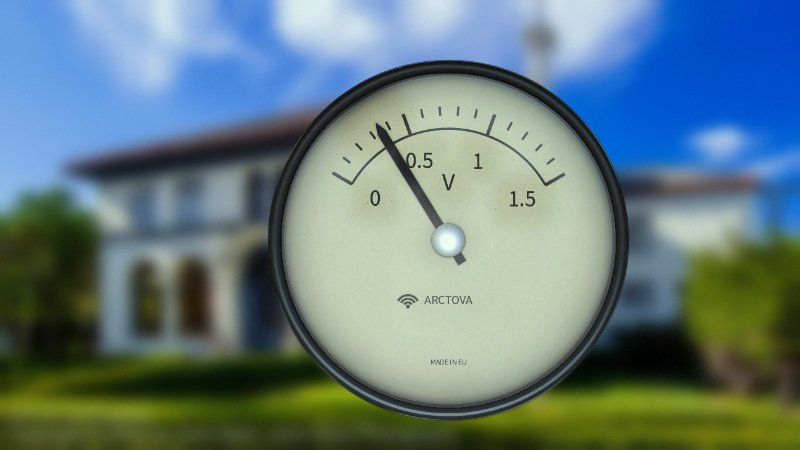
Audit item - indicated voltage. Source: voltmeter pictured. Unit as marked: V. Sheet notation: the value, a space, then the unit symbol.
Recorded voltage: 0.35 V
